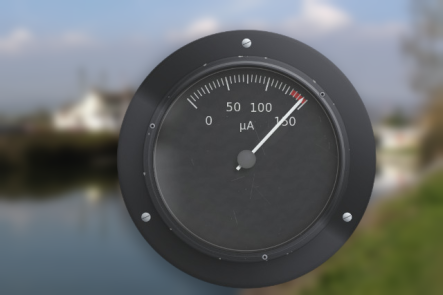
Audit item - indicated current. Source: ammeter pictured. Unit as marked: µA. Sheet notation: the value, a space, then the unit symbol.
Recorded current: 145 µA
